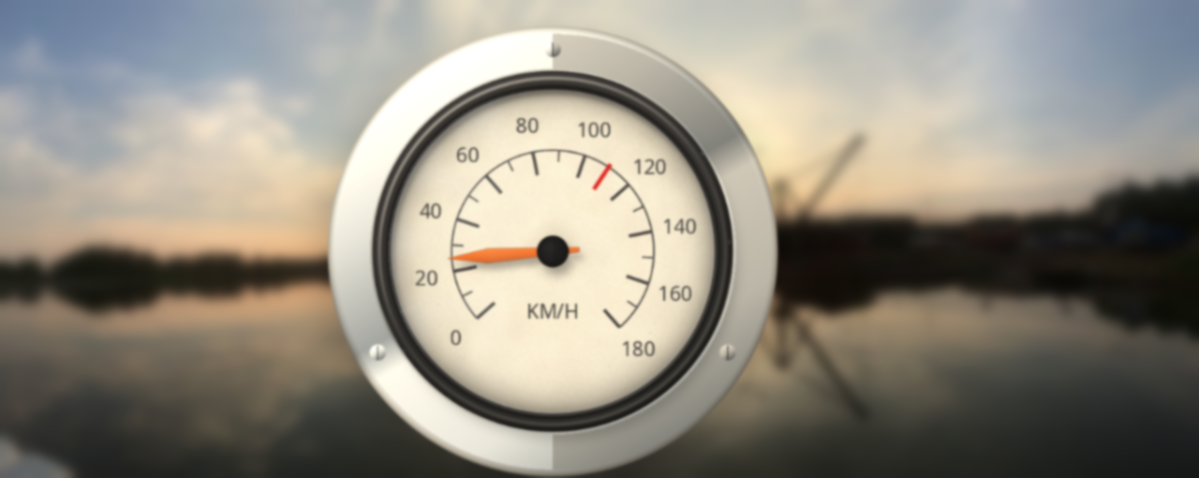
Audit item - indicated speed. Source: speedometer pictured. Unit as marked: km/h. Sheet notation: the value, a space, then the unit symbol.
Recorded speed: 25 km/h
